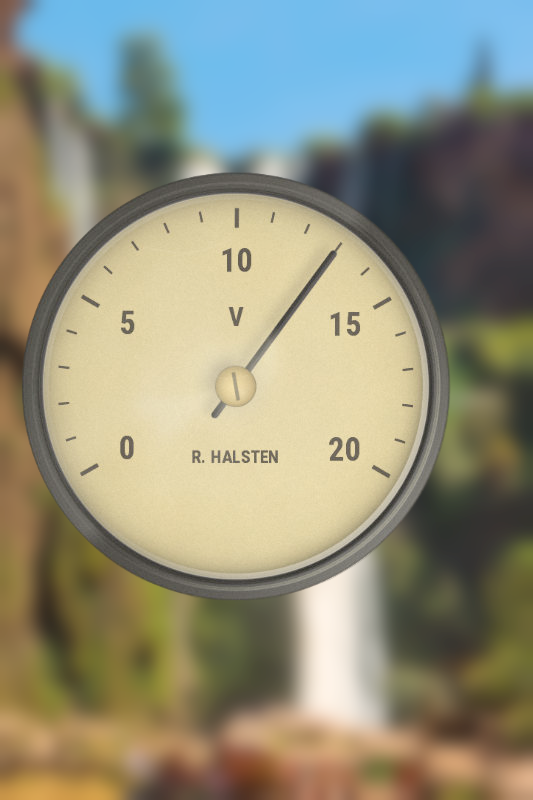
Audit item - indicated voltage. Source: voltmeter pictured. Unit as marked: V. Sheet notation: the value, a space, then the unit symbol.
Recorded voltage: 13 V
